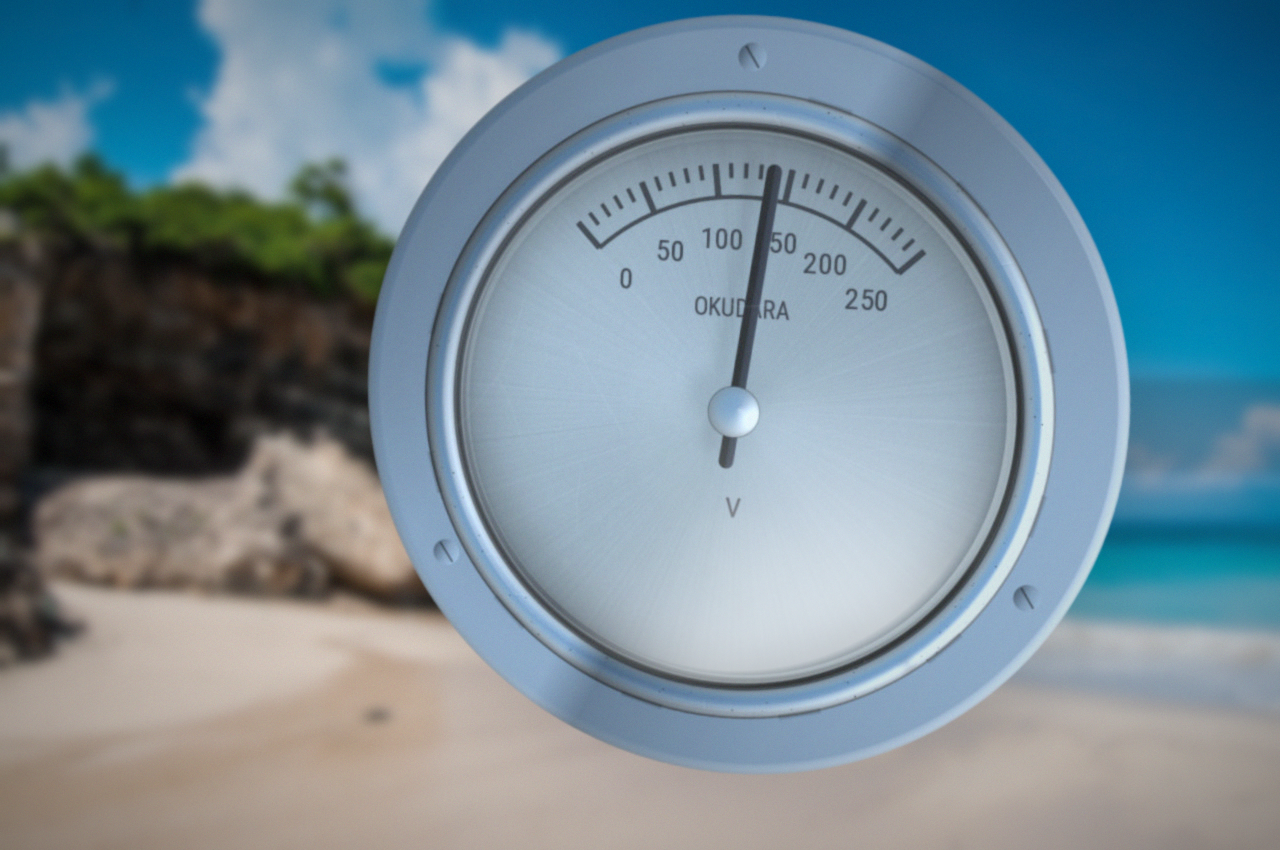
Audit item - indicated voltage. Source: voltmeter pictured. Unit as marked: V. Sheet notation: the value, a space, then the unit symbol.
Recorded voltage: 140 V
